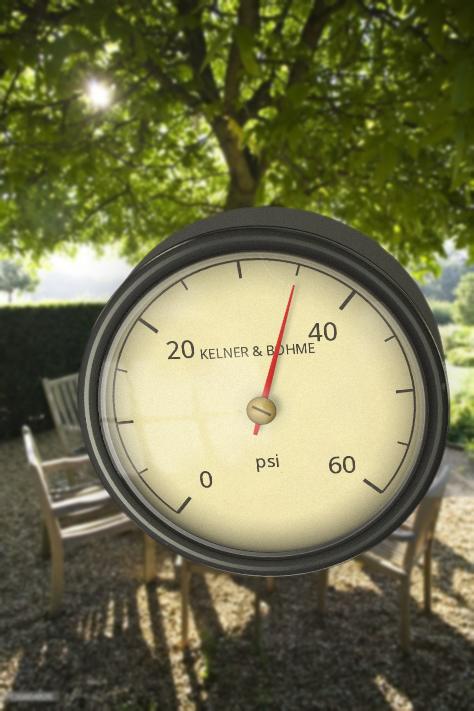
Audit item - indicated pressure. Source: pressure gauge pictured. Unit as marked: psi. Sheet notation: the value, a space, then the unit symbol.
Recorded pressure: 35 psi
